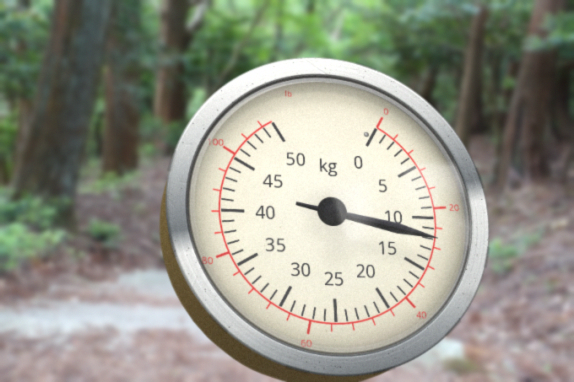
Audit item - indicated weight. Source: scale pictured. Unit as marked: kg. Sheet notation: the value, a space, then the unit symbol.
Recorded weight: 12 kg
